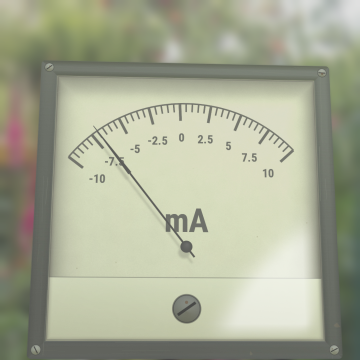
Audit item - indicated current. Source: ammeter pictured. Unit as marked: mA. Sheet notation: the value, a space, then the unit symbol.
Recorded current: -7 mA
